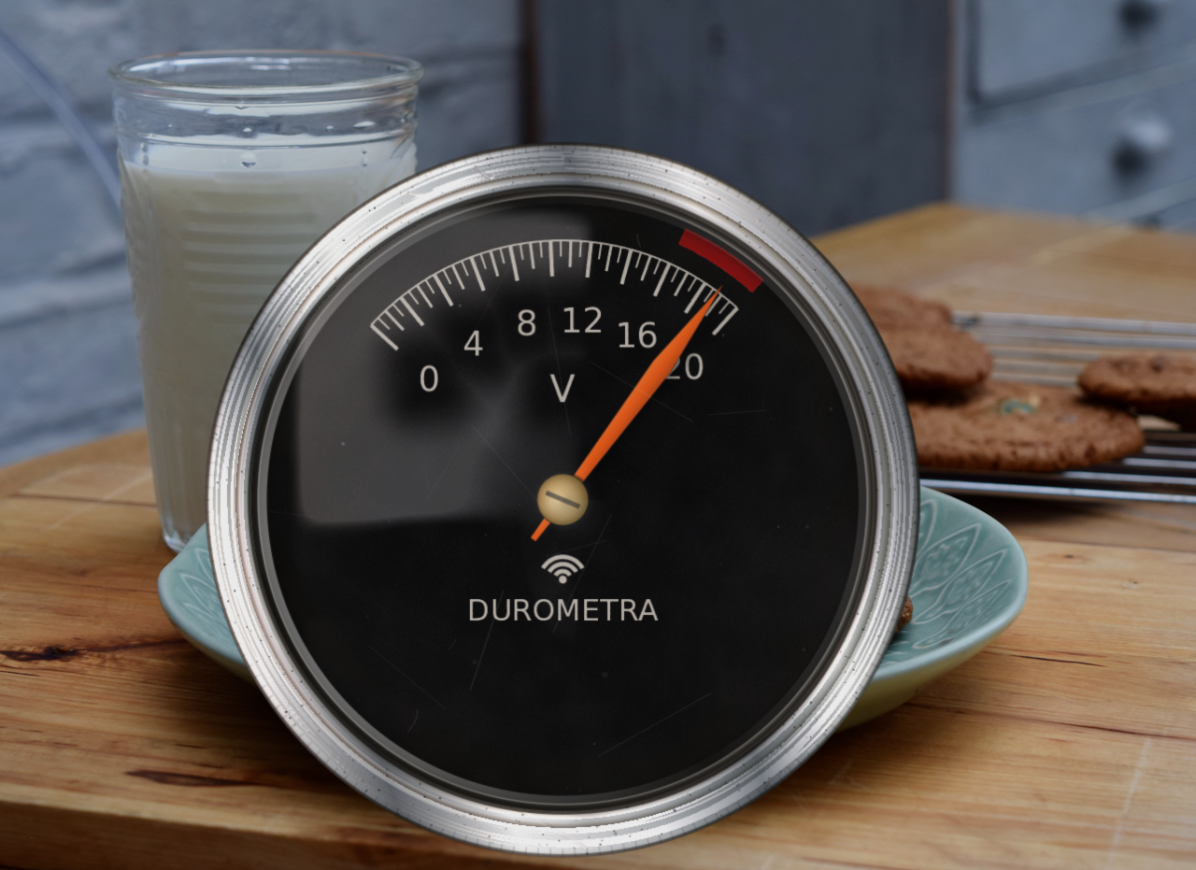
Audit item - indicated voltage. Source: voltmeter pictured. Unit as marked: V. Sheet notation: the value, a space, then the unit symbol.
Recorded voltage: 18.75 V
